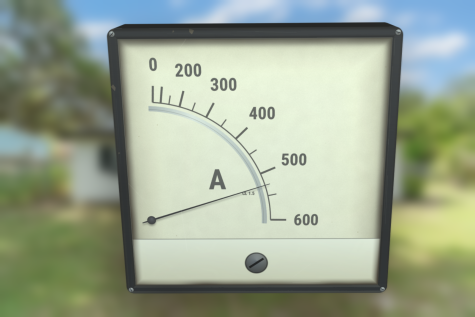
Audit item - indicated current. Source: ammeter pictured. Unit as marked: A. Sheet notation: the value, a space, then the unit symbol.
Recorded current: 525 A
